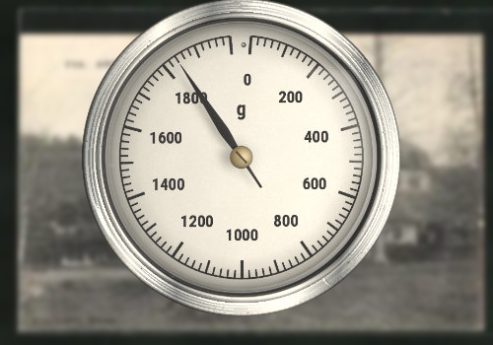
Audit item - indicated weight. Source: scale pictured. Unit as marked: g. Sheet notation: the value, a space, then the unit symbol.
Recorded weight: 1840 g
